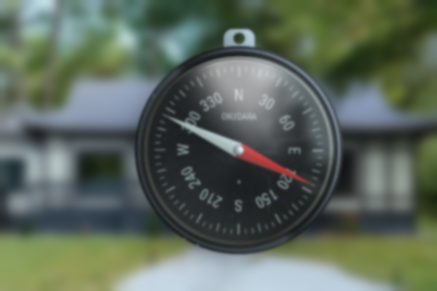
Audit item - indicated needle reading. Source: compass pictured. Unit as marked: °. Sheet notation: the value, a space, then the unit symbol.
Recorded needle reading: 115 °
